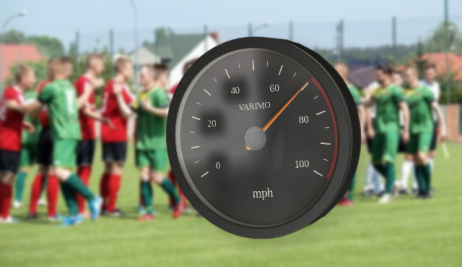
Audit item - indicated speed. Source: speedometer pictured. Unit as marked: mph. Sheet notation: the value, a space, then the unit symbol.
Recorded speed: 70 mph
